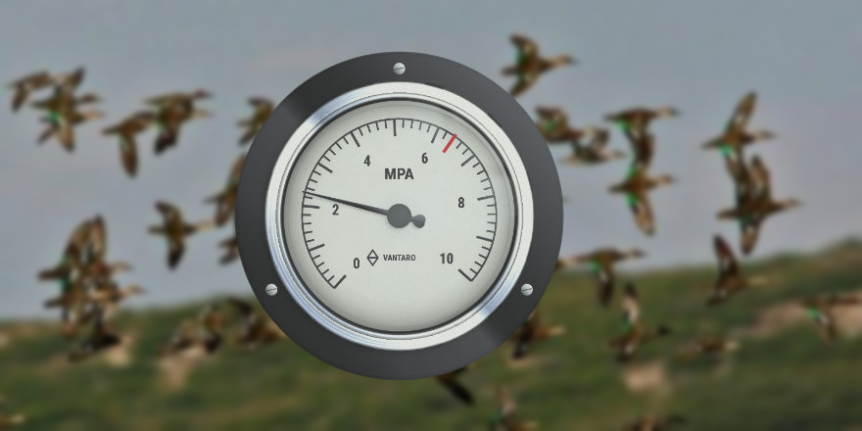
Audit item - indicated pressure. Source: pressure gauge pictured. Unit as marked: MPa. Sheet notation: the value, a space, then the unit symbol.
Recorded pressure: 2.3 MPa
